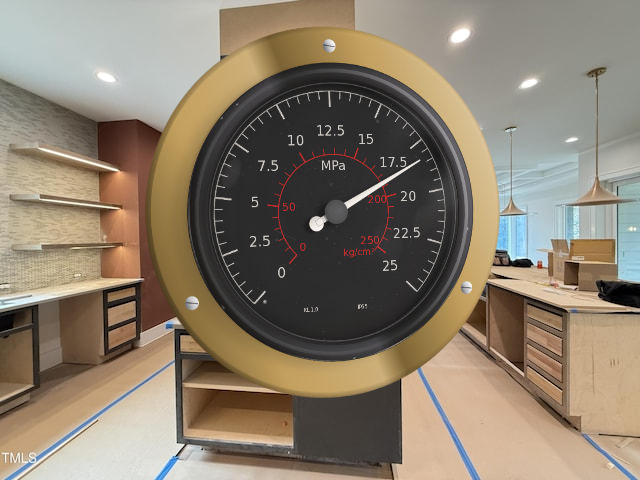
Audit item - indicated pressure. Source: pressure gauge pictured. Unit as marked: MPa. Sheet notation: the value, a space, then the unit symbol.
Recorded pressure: 18.25 MPa
